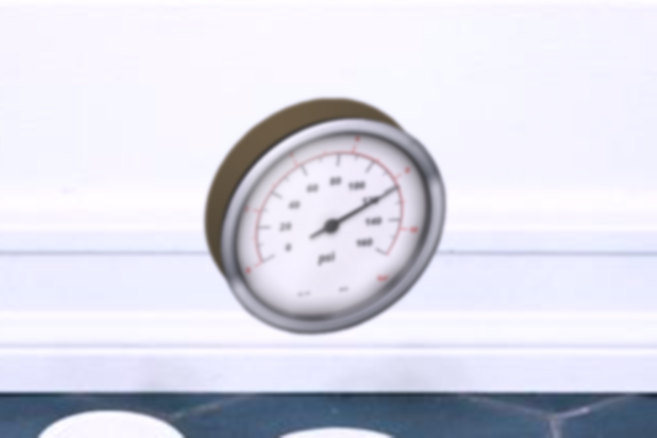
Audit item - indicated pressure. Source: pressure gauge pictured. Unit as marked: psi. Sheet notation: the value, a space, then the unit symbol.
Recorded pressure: 120 psi
